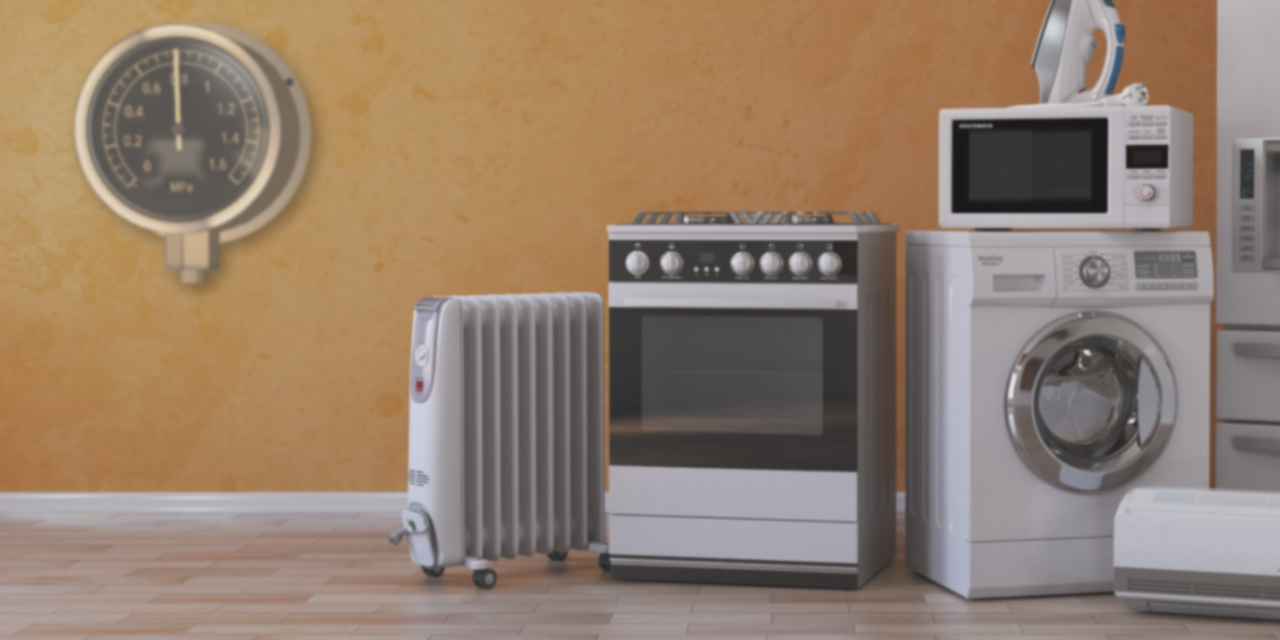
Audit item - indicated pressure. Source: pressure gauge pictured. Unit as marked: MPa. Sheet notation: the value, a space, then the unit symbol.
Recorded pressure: 0.8 MPa
